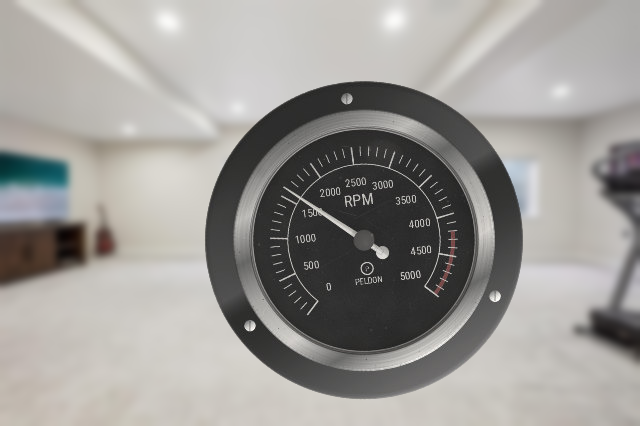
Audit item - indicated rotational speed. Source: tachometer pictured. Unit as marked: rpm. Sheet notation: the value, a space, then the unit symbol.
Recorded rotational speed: 1600 rpm
